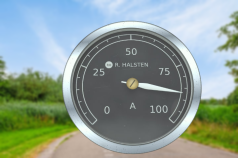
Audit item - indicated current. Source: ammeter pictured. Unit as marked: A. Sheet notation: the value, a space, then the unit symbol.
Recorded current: 87.5 A
